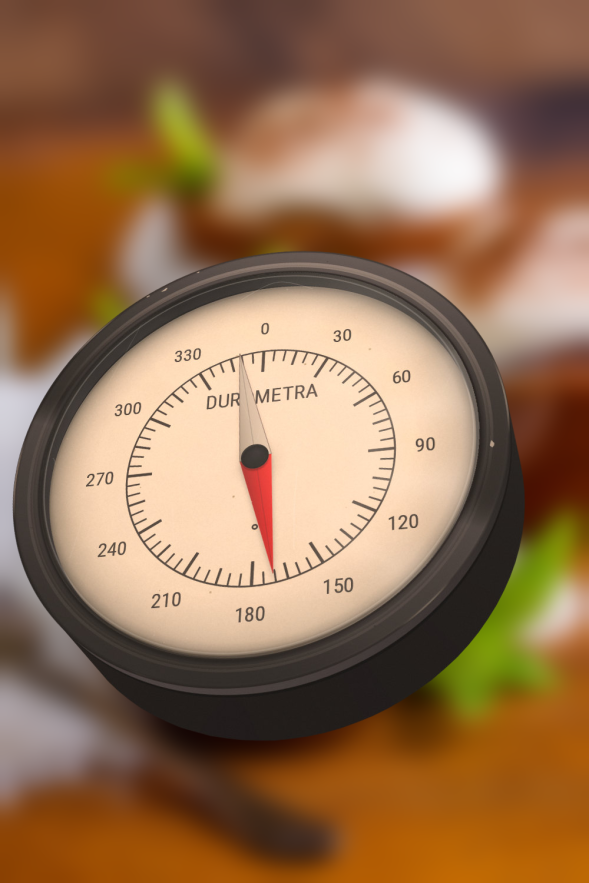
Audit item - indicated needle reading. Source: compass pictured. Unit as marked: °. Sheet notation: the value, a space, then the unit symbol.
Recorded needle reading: 170 °
